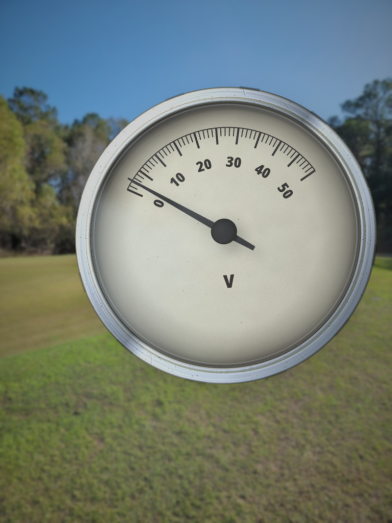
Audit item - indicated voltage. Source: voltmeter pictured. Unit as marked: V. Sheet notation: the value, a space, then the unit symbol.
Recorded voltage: 2 V
